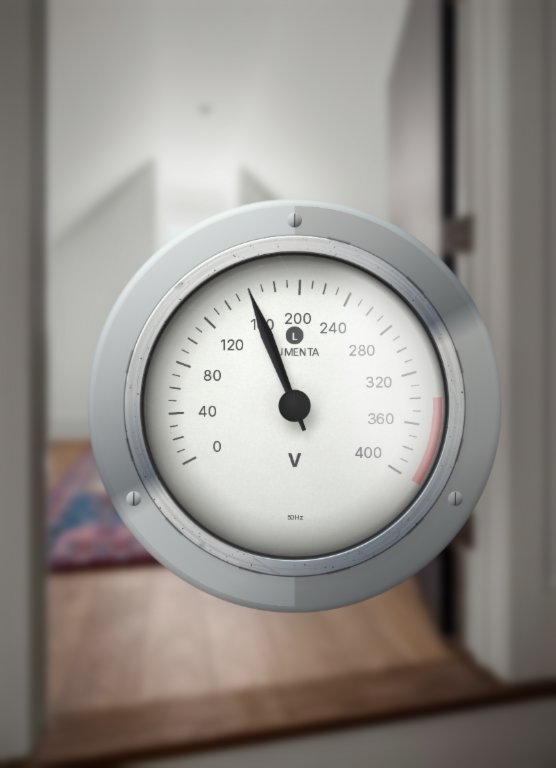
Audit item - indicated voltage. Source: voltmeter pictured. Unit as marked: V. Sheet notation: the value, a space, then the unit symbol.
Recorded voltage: 160 V
